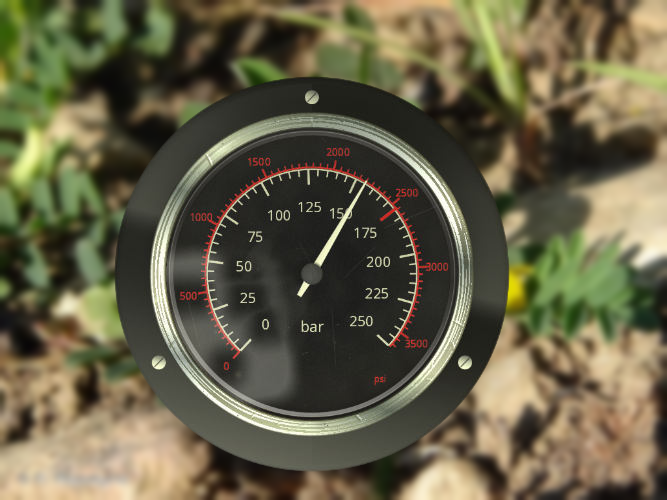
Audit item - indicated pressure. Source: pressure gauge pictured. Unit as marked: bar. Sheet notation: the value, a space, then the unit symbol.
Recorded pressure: 155 bar
